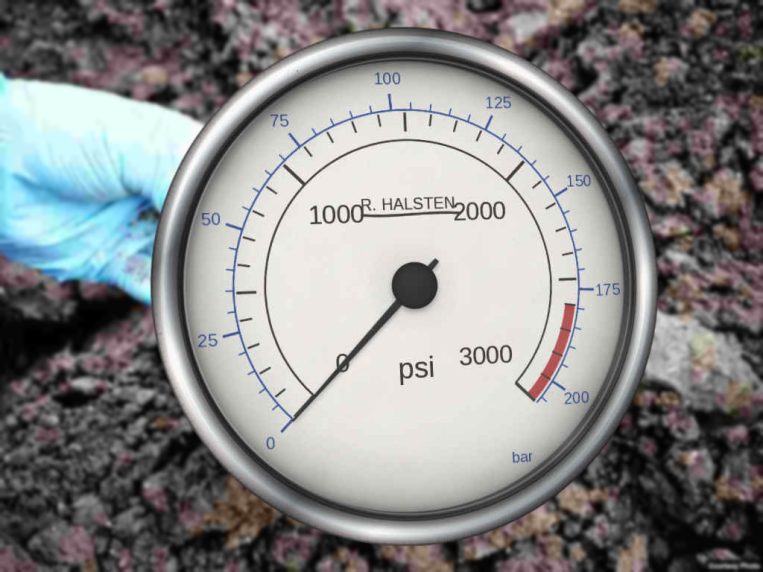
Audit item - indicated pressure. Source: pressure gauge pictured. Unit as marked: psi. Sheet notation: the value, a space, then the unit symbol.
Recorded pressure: 0 psi
